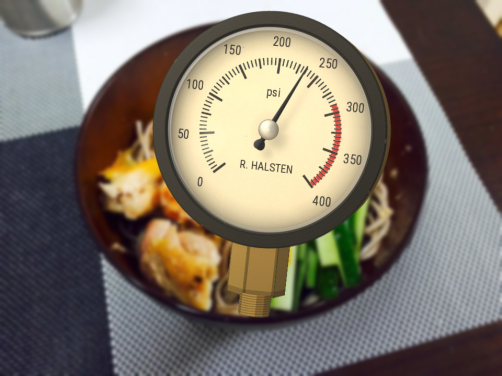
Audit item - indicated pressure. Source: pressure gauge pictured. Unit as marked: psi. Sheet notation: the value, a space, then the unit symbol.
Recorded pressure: 235 psi
